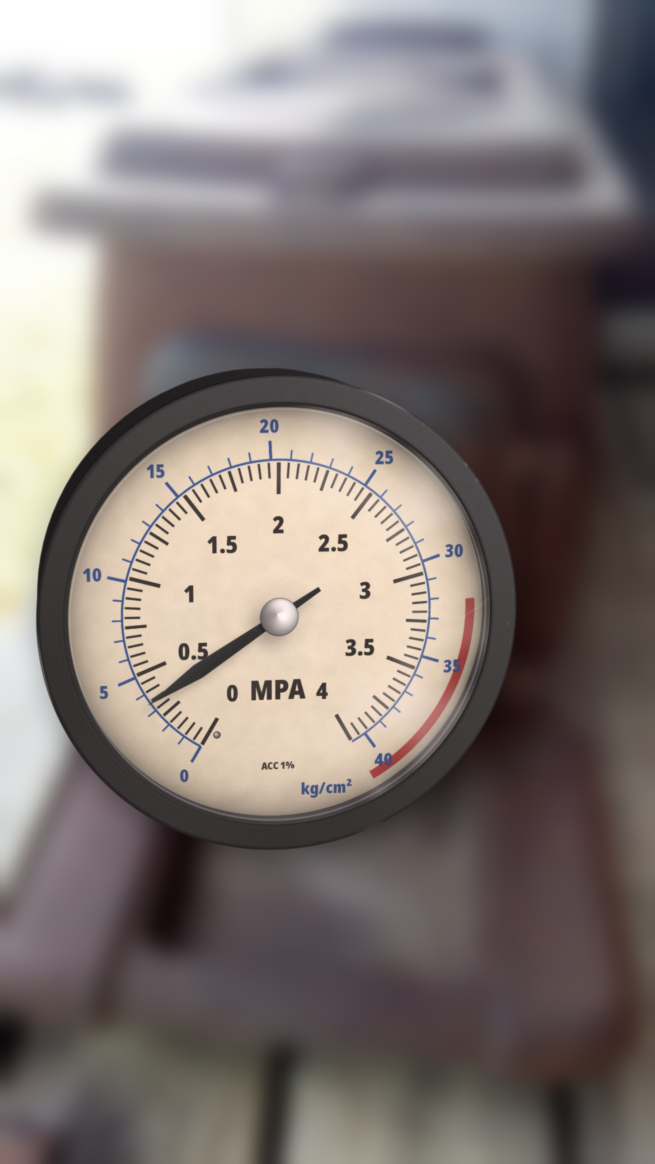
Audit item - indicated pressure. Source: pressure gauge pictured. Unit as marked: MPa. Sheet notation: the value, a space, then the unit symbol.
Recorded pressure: 0.35 MPa
